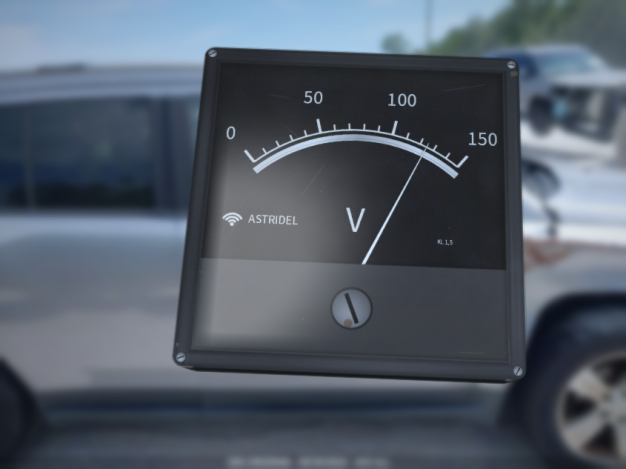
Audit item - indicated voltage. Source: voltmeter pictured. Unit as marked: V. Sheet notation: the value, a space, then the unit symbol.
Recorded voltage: 125 V
